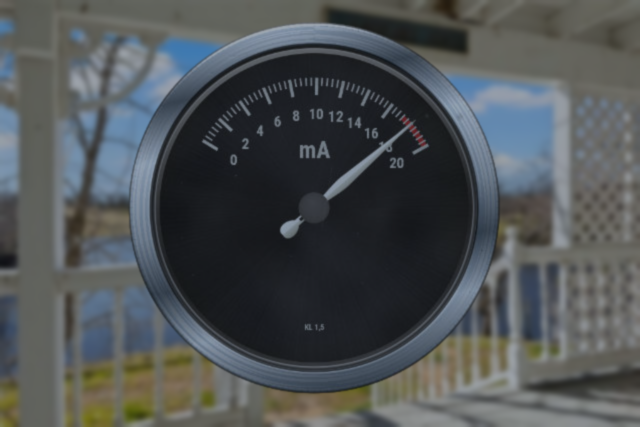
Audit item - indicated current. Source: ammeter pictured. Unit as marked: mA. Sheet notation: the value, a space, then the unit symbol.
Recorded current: 18 mA
